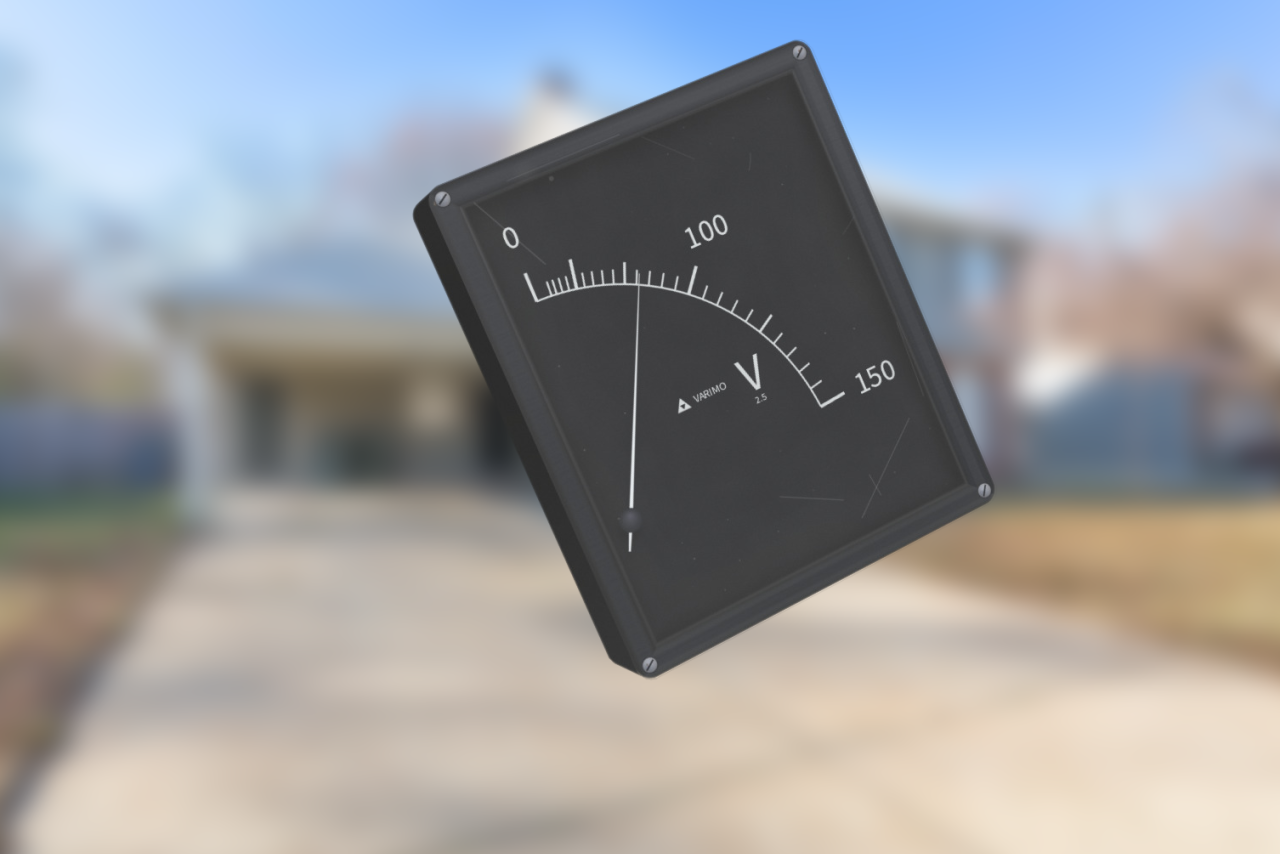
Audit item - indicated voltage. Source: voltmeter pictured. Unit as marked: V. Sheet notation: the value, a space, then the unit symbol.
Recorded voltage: 80 V
